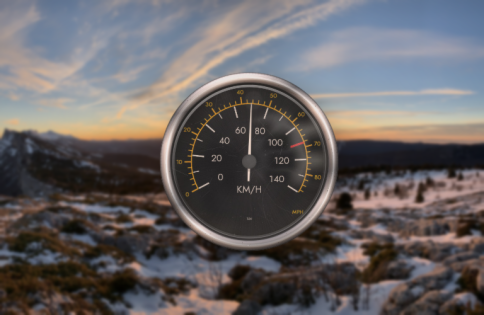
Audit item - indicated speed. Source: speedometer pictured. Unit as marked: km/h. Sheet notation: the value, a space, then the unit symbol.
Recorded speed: 70 km/h
